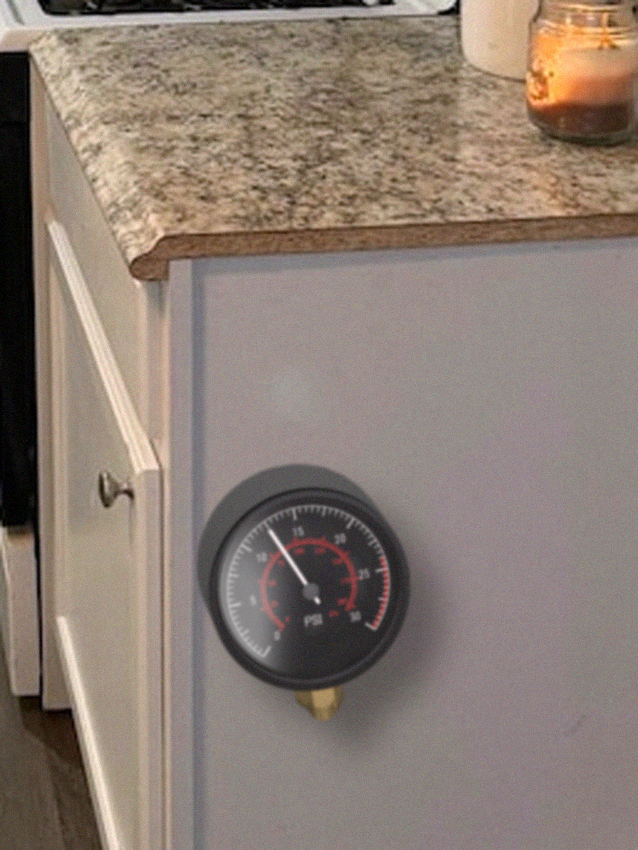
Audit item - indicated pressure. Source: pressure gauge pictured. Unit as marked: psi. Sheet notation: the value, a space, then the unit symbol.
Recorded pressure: 12.5 psi
